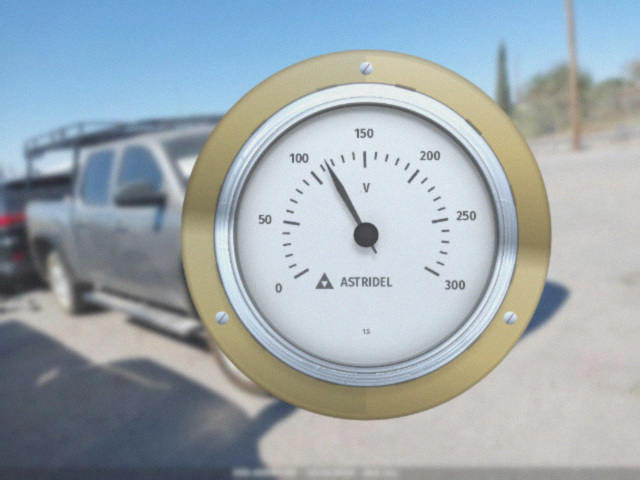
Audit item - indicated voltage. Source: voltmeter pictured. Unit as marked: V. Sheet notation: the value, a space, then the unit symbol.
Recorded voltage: 115 V
